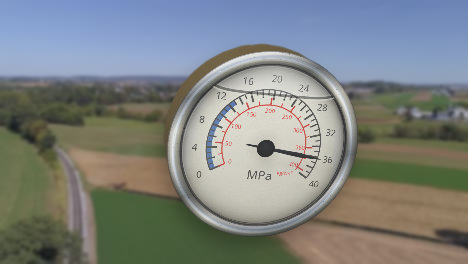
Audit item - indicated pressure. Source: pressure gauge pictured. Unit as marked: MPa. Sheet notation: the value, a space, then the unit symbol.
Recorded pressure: 36 MPa
